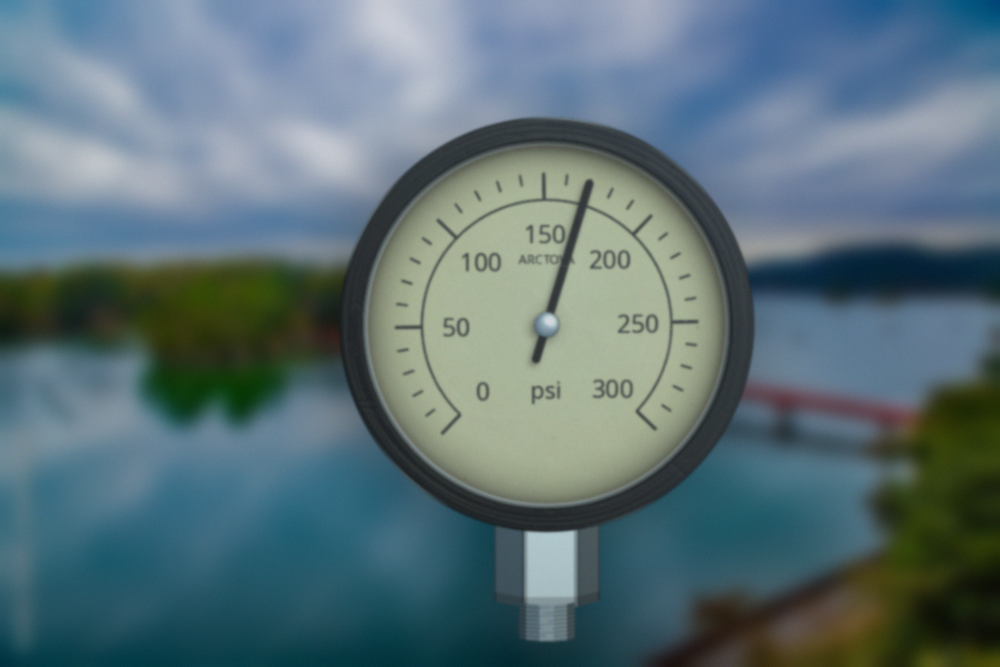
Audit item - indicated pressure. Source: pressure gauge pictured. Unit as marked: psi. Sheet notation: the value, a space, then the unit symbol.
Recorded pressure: 170 psi
